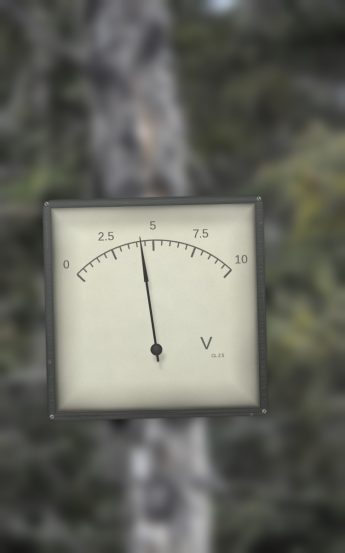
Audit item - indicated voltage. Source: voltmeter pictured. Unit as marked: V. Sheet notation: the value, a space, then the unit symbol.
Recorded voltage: 4.25 V
